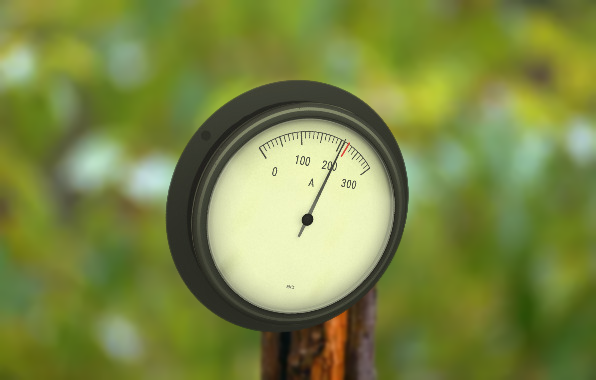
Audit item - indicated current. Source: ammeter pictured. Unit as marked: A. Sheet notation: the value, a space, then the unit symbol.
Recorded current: 200 A
